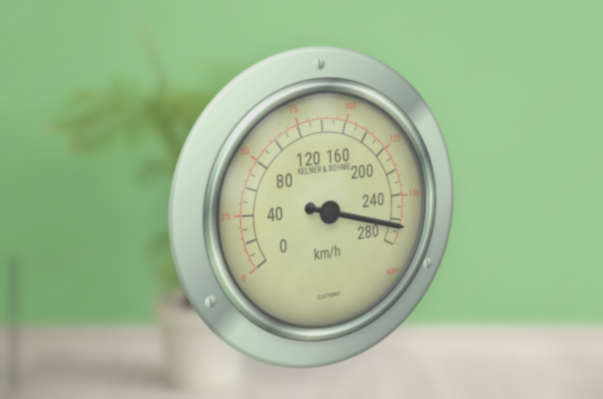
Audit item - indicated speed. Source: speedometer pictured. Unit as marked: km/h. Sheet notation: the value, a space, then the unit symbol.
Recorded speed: 265 km/h
